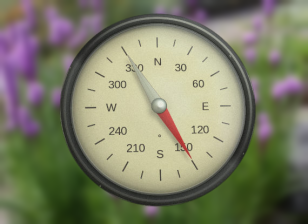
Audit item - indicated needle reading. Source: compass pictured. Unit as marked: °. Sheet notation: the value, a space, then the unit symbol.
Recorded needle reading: 150 °
